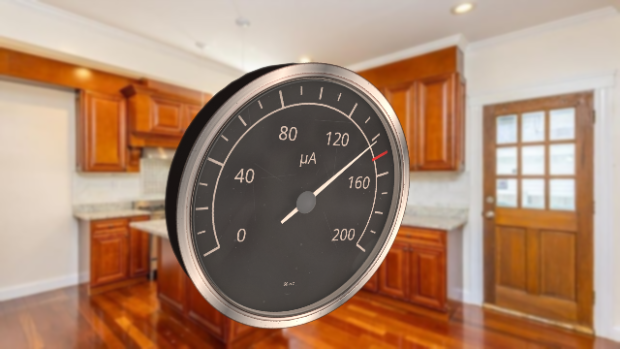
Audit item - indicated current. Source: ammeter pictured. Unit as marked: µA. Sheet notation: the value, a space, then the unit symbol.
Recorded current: 140 µA
